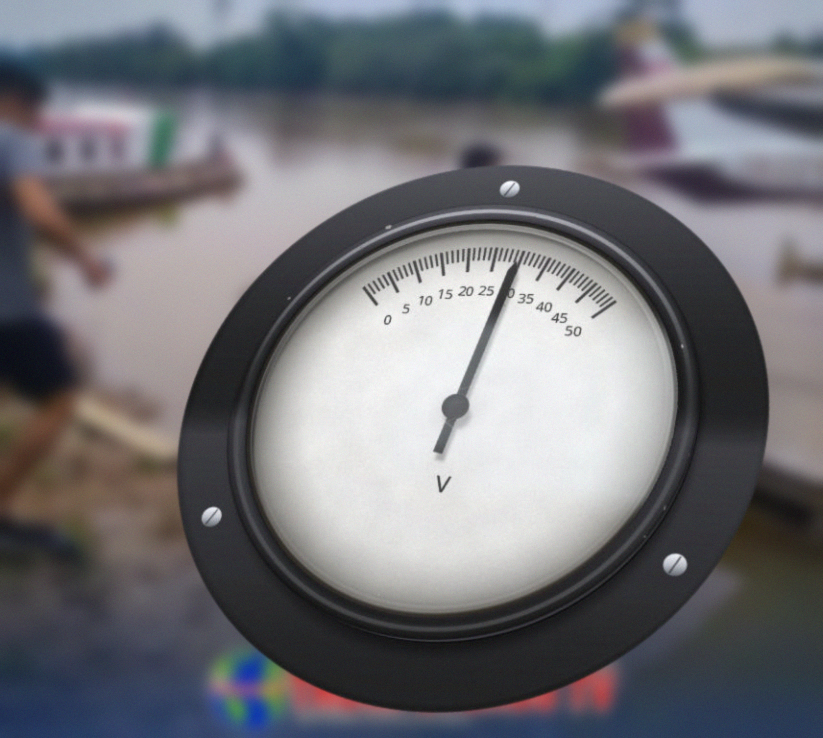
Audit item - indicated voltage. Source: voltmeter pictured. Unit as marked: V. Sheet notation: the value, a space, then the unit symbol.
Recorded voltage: 30 V
